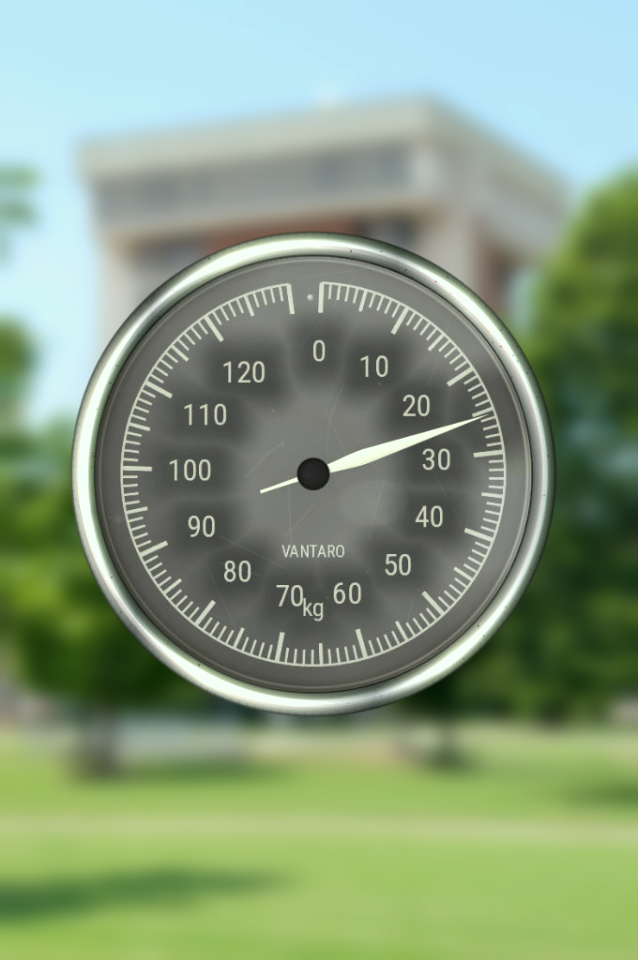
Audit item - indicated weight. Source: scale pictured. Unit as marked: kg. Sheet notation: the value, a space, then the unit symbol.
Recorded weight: 25.5 kg
